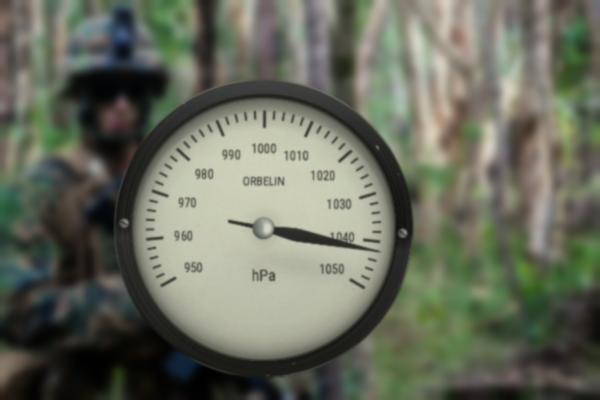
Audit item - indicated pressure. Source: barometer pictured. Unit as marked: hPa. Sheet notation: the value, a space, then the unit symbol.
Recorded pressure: 1042 hPa
